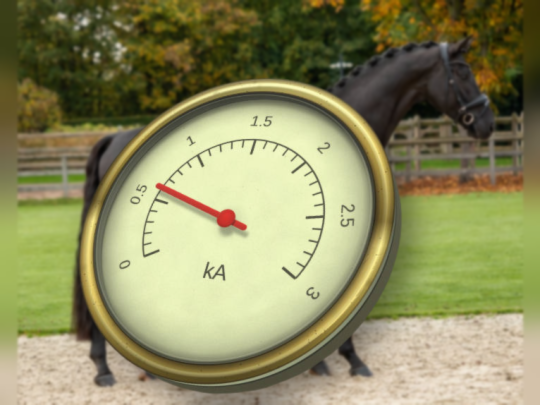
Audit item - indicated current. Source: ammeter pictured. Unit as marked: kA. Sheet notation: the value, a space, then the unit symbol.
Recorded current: 0.6 kA
